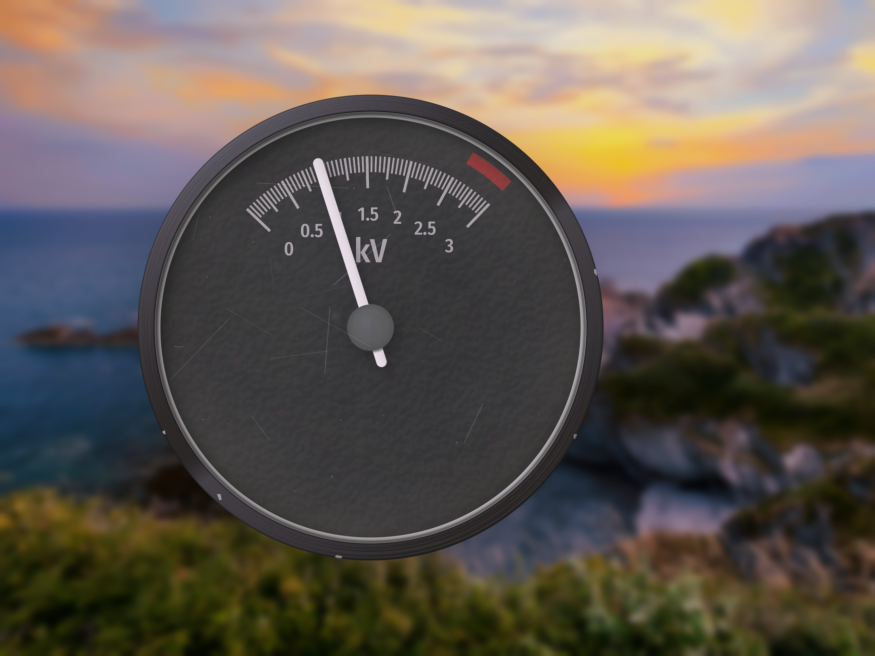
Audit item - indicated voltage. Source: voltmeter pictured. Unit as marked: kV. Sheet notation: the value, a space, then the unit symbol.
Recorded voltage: 0.95 kV
